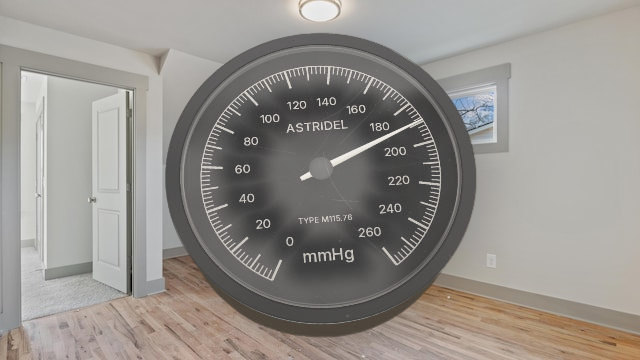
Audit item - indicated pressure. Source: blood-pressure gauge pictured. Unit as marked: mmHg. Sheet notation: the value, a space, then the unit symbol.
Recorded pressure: 190 mmHg
